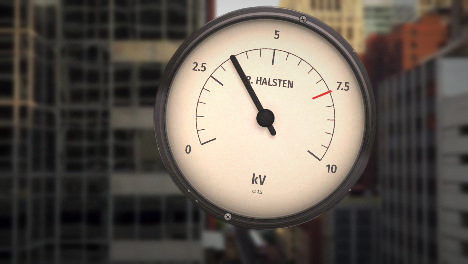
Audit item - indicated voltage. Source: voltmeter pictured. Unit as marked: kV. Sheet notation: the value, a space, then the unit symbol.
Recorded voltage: 3.5 kV
